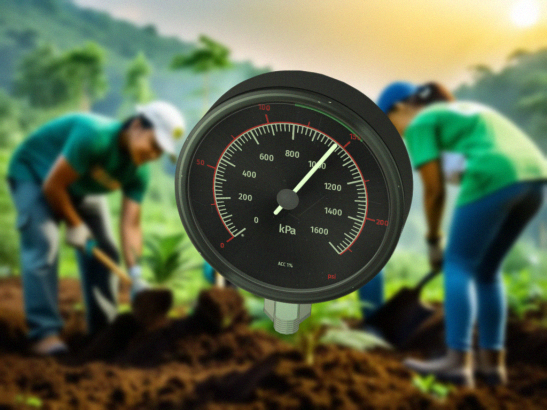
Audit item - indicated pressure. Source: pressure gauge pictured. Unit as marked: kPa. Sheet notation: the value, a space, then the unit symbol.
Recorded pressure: 1000 kPa
